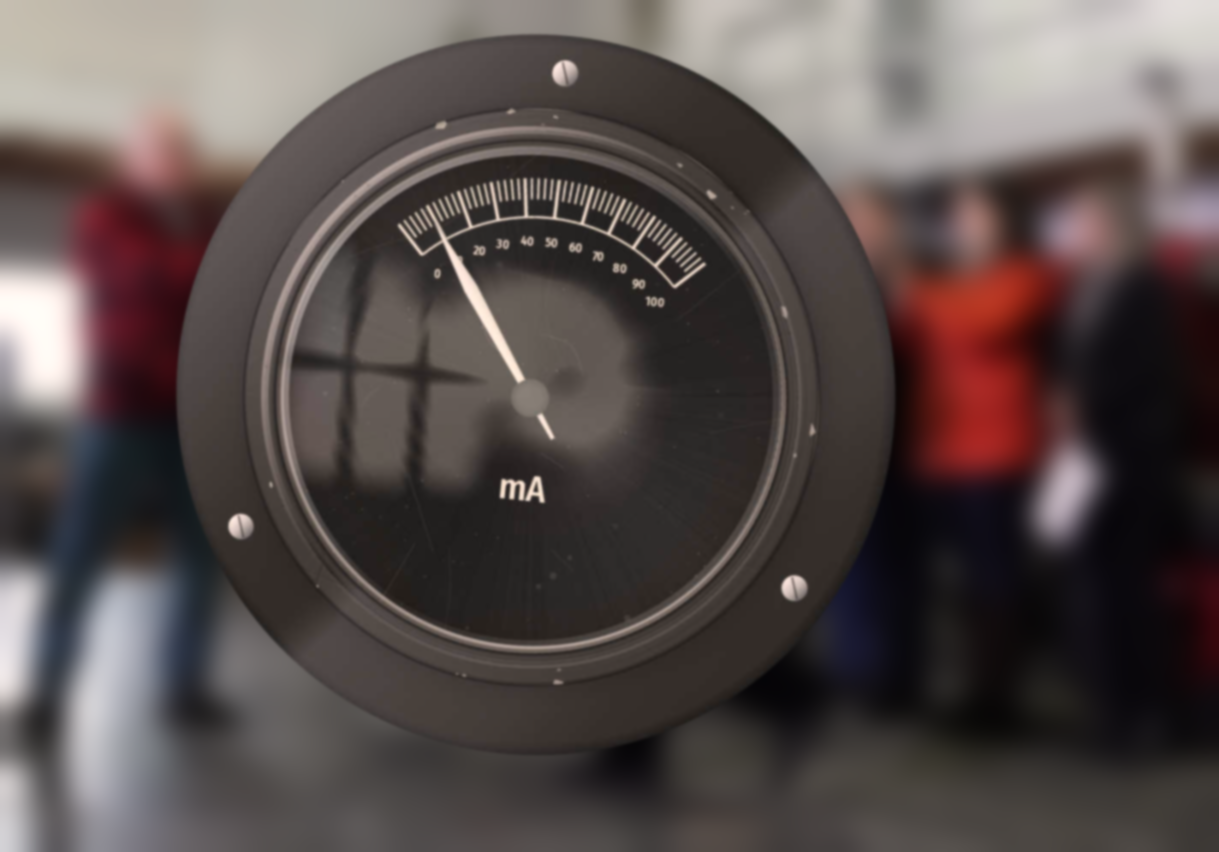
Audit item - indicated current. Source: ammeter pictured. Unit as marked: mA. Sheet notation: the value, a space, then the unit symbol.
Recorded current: 10 mA
